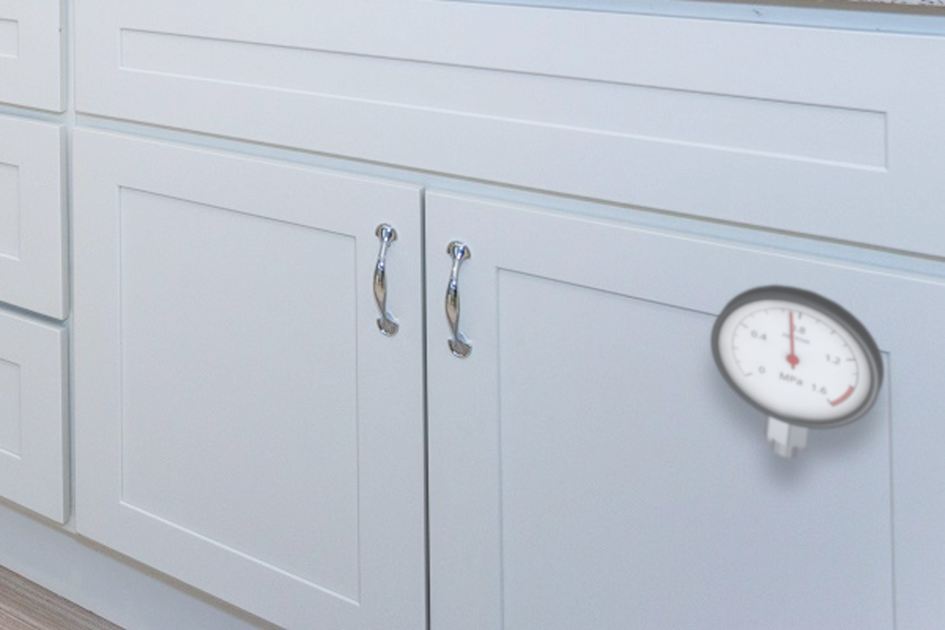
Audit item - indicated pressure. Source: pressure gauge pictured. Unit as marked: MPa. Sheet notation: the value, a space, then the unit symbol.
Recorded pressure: 0.75 MPa
